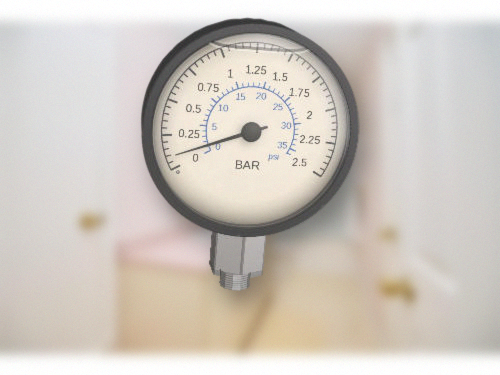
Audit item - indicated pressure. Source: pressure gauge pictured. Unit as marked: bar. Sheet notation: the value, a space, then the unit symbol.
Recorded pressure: 0.1 bar
